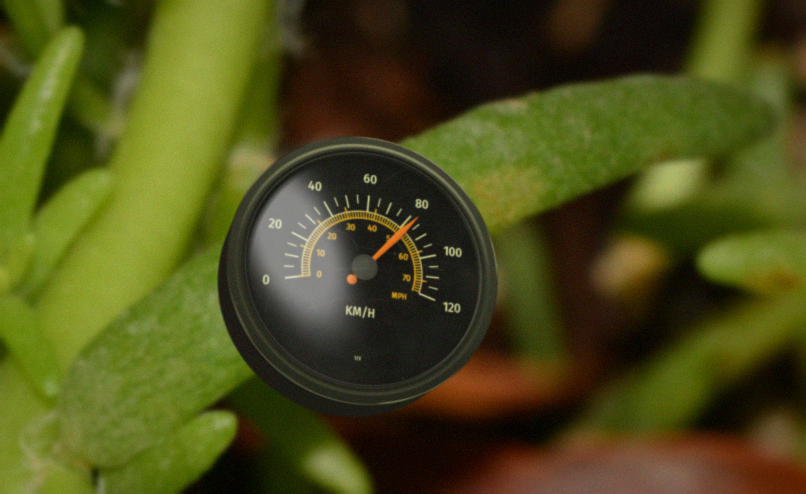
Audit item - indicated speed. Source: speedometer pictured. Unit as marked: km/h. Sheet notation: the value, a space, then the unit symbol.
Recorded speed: 82.5 km/h
